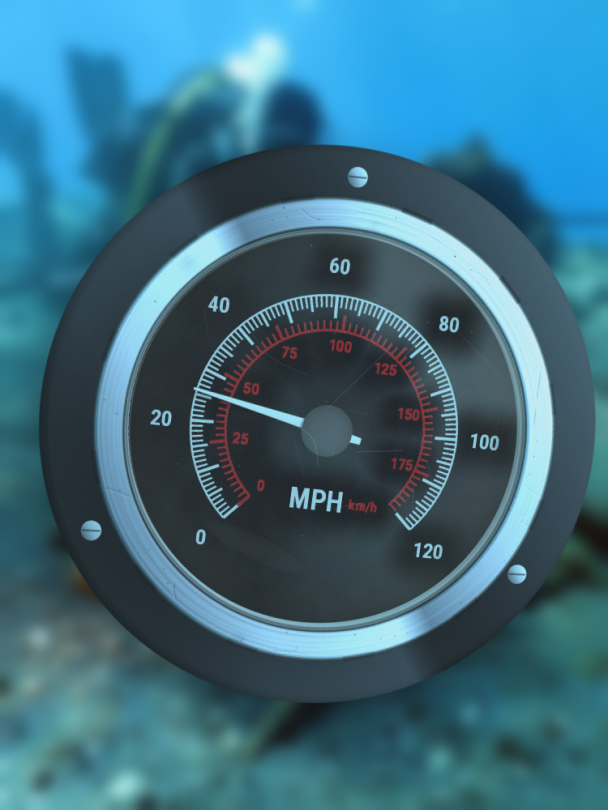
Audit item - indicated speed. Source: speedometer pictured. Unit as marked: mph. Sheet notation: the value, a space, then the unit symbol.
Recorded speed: 26 mph
